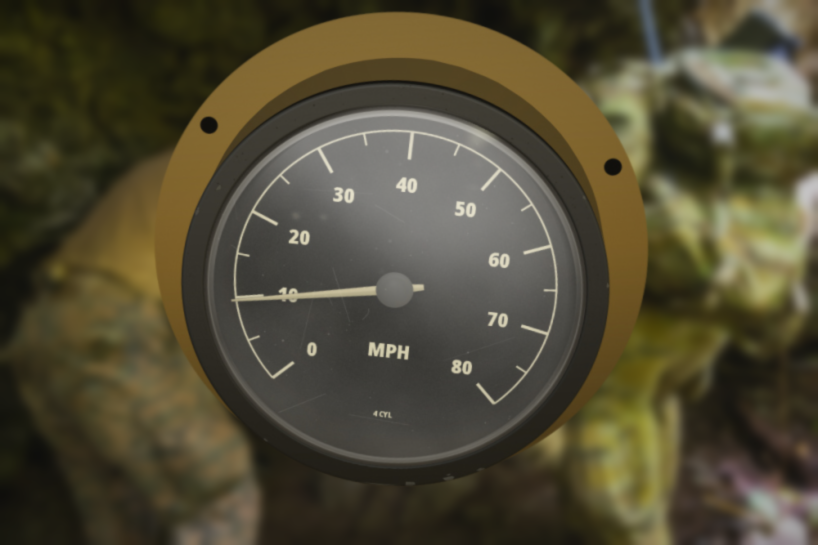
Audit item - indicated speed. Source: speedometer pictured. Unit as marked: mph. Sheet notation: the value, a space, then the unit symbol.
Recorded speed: 10 mph
